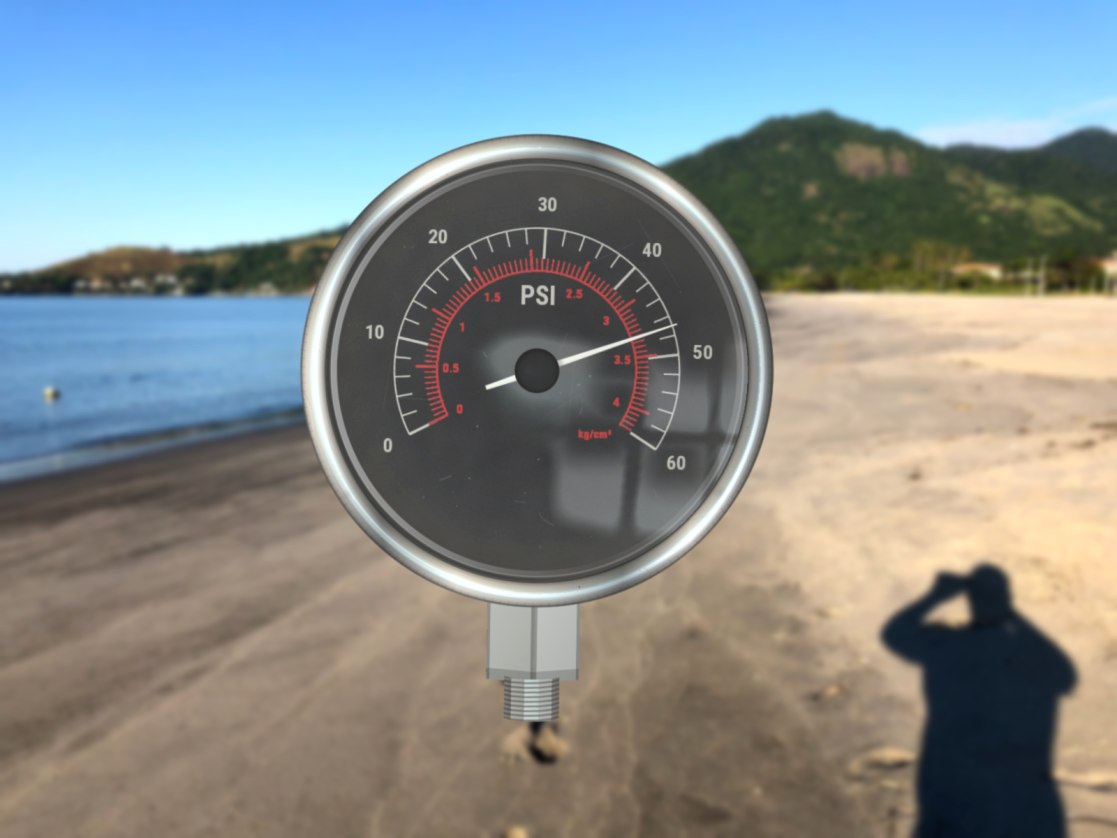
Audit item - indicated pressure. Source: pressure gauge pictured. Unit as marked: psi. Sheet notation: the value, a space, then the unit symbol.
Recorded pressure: 47 psi
